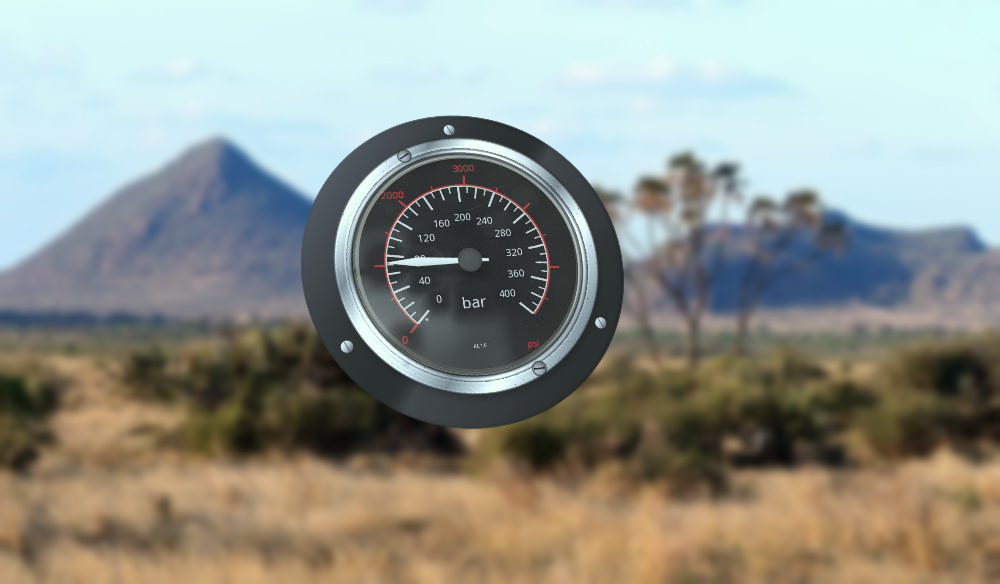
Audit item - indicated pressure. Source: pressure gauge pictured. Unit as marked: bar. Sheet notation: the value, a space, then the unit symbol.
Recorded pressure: 70 bar
